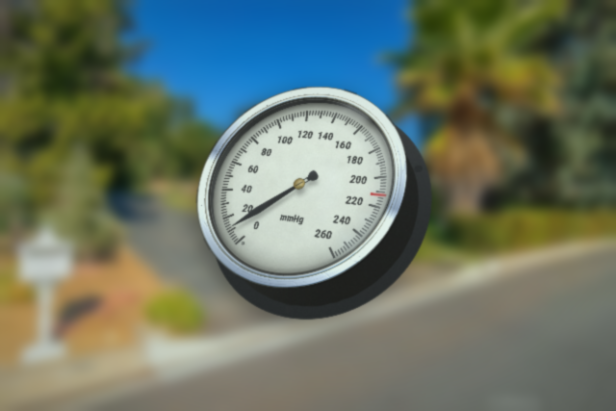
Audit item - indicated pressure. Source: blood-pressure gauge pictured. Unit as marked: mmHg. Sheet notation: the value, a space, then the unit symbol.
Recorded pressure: 10 mmHg
